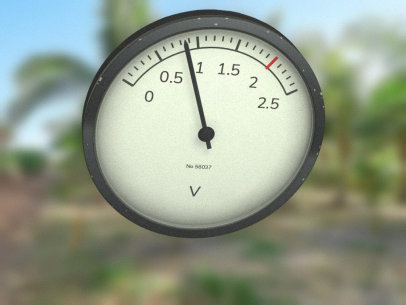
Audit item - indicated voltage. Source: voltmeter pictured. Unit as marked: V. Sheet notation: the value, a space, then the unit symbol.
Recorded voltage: 0.85 V
